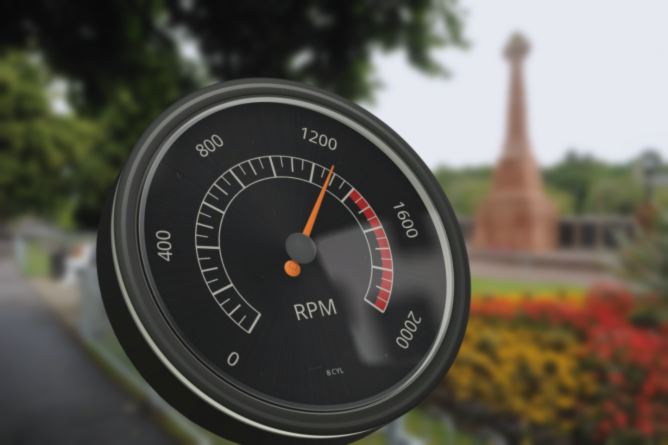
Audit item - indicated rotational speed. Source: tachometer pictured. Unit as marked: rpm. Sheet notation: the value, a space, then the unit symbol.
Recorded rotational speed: 1275 rpm
